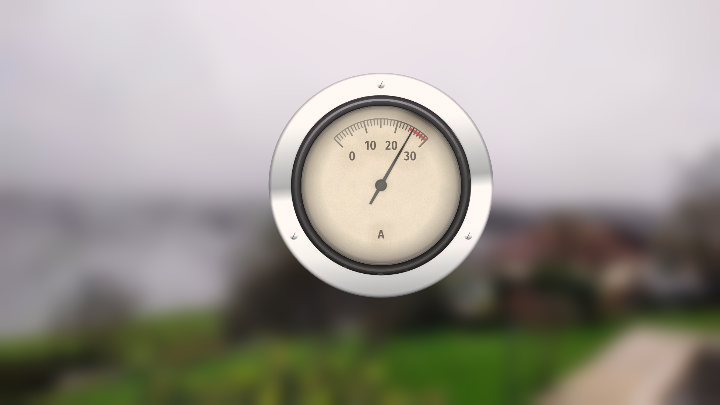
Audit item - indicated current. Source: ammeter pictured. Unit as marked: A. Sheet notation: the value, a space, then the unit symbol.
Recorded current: 25 A
